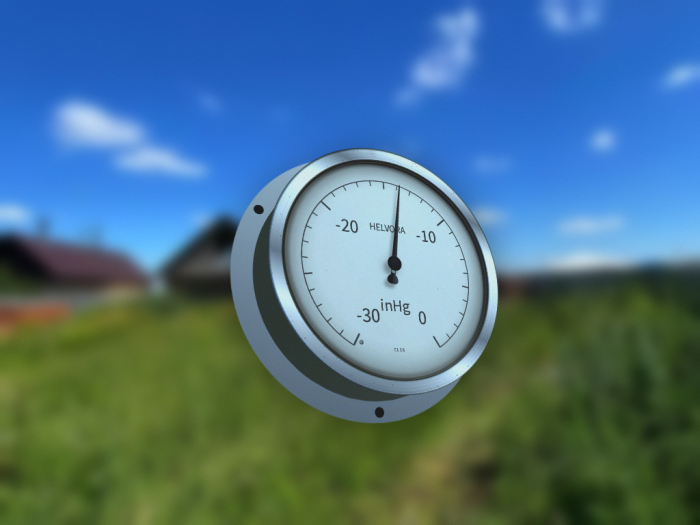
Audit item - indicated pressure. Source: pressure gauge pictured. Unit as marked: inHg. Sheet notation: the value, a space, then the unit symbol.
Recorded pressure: -14 inHg
